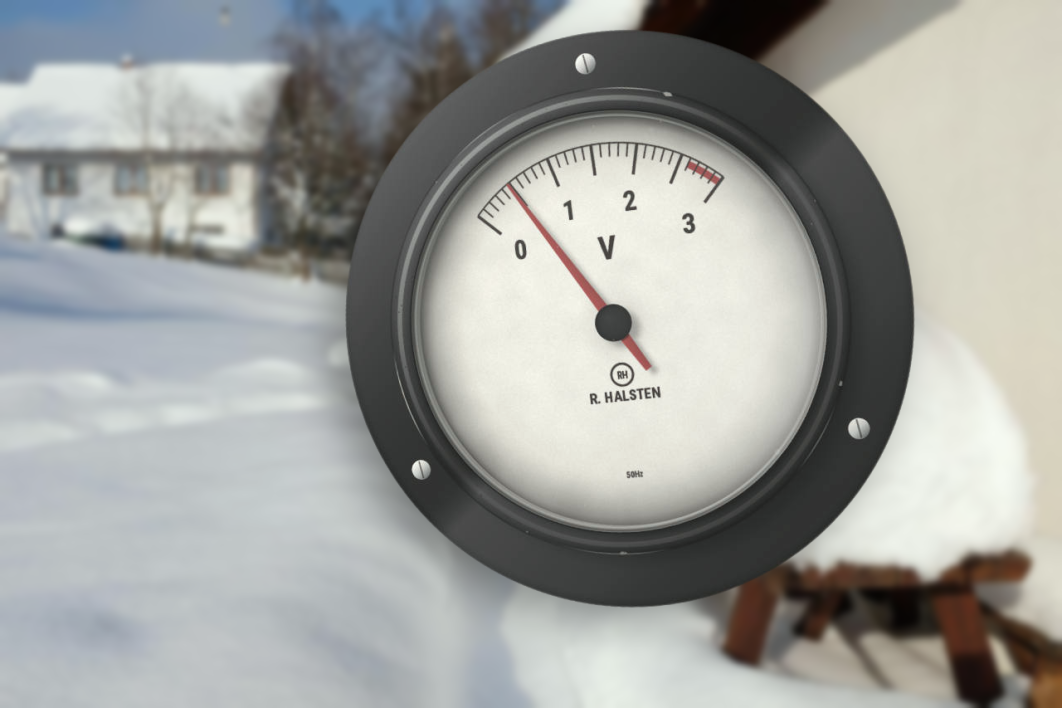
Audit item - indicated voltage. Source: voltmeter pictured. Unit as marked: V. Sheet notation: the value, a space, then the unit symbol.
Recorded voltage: 0.5 V
